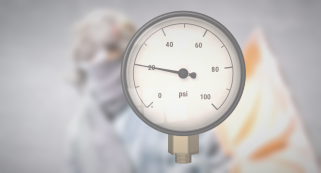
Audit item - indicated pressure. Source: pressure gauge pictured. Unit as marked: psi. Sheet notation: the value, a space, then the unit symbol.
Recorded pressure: 20 psi
